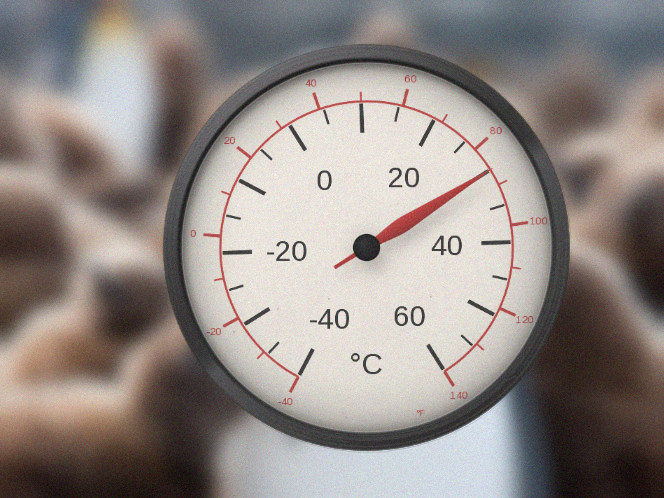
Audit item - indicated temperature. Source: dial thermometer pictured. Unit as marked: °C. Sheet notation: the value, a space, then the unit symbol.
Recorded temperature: 30 °C
